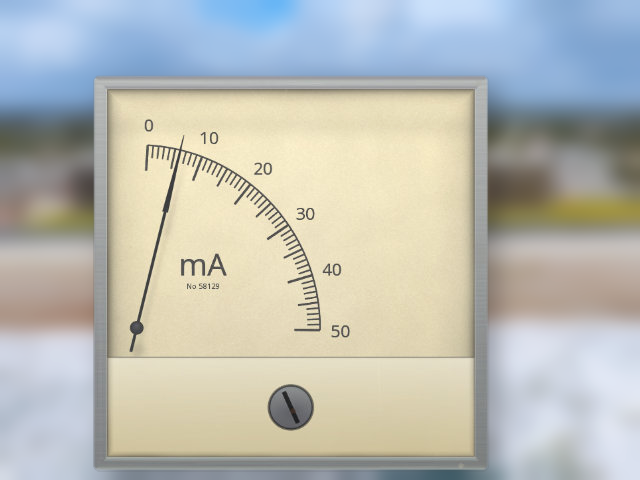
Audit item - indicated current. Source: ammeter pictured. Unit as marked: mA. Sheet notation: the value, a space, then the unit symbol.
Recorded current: 6 mA
